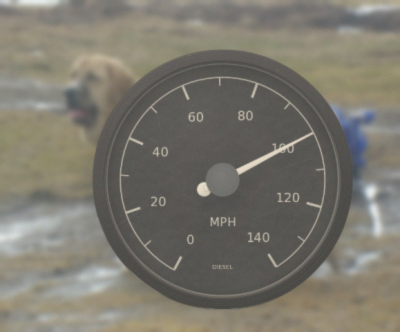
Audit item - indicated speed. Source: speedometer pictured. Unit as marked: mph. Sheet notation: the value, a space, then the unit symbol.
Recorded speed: 100 mph
